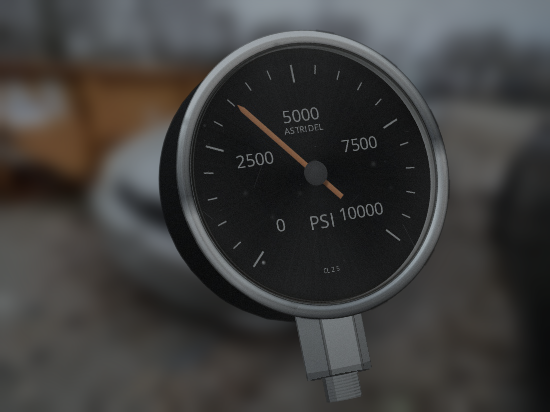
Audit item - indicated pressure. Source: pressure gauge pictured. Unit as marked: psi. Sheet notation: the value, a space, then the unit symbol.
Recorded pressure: 3500 psi
